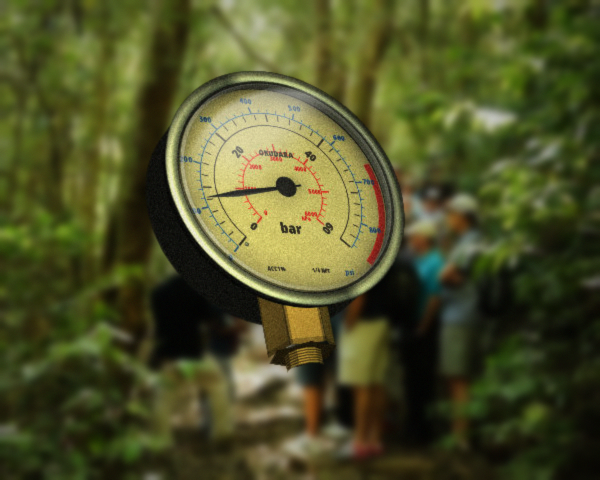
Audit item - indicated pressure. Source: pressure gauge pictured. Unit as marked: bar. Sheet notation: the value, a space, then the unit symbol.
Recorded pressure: 8 bar
